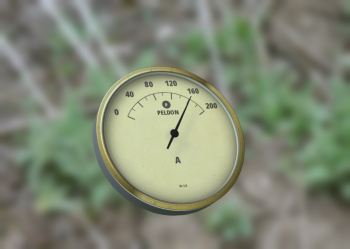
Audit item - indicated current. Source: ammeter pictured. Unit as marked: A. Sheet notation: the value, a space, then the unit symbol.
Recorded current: 160 A
